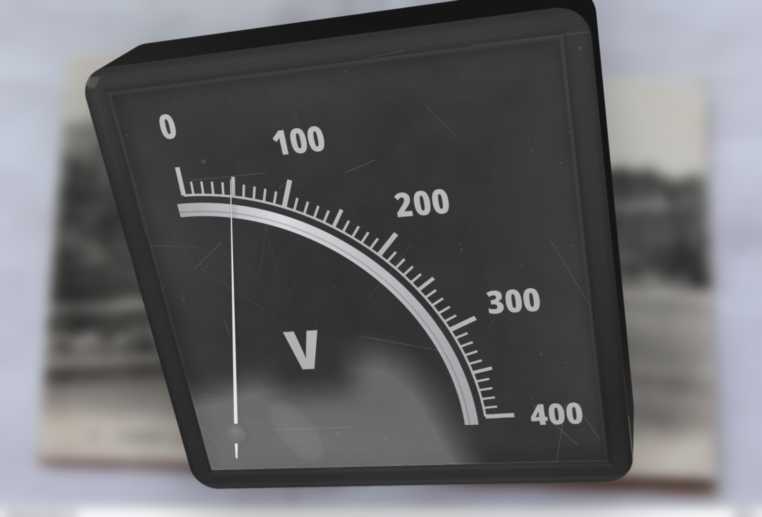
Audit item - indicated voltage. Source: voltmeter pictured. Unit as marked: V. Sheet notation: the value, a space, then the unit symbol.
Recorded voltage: 50 V
